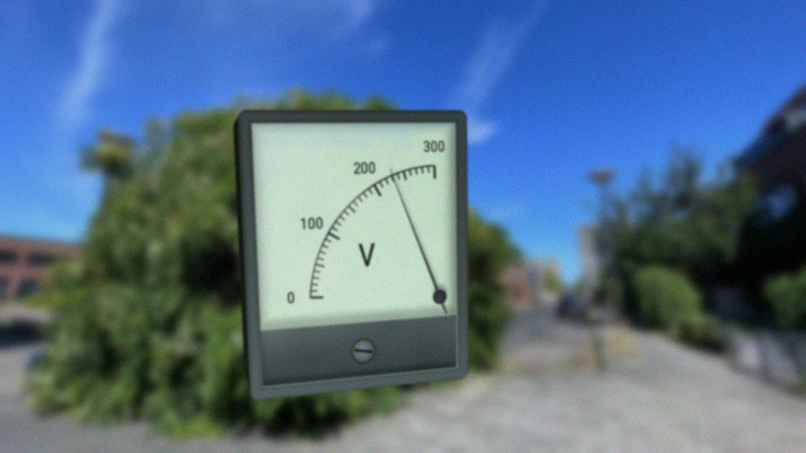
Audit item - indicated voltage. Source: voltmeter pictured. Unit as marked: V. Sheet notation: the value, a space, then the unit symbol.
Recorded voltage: 230 V
